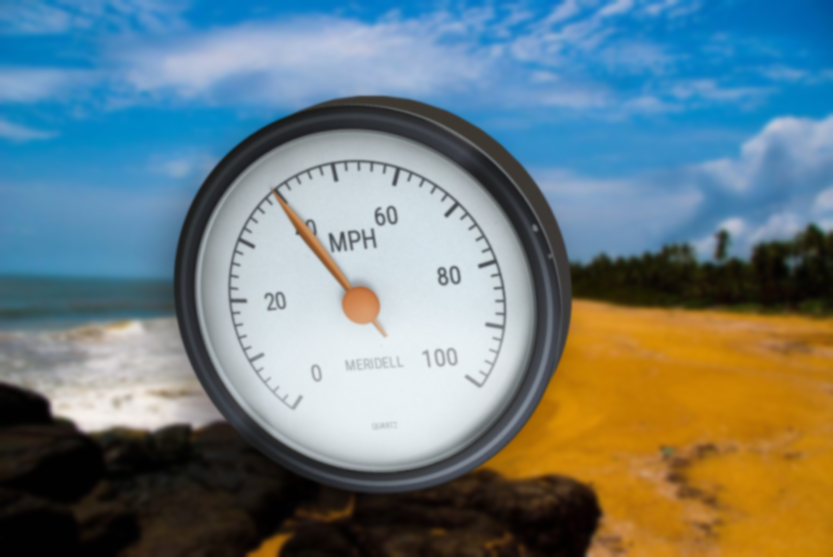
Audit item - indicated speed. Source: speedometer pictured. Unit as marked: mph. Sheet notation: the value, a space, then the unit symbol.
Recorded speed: 40 mph
